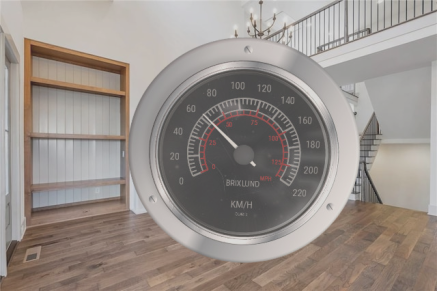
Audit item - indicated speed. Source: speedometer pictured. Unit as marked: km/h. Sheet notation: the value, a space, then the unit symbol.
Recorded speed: 64 km/h
